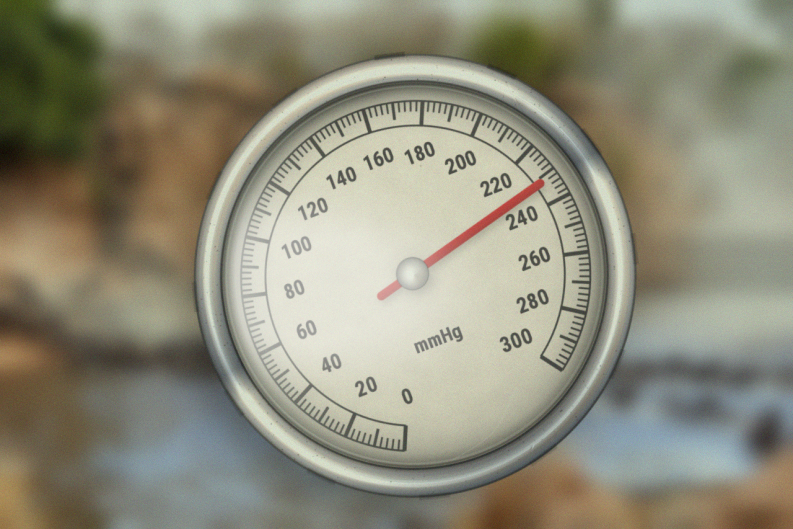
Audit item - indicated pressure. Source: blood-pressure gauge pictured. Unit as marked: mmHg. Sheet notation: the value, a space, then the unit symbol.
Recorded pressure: 232 mmHg
